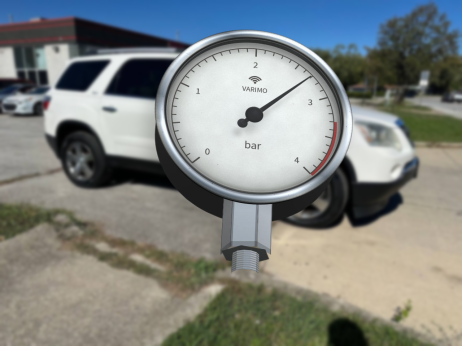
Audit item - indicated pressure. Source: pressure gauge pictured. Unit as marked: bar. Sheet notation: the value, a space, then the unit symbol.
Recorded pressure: 2.7 bar
